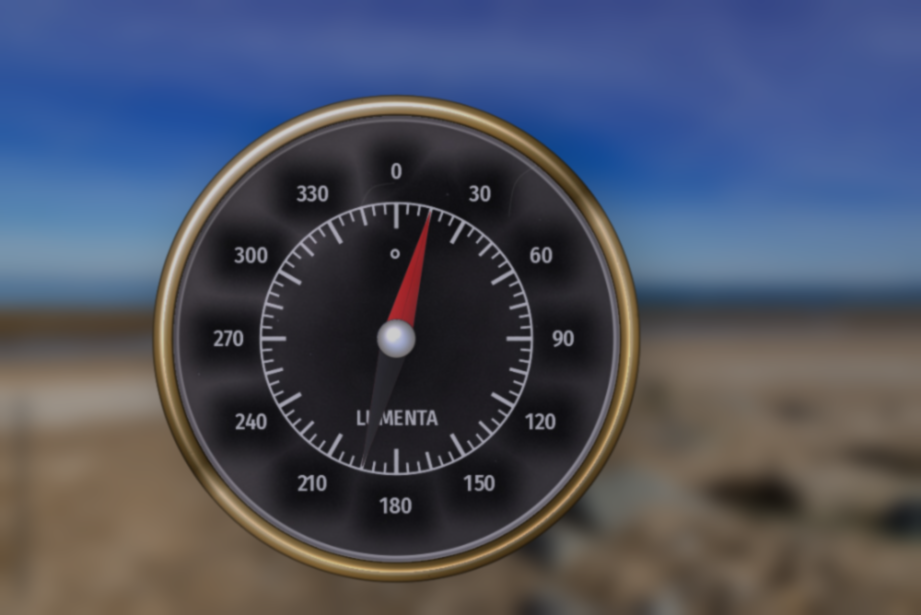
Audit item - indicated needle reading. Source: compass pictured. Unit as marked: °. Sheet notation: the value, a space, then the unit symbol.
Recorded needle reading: 15 °
